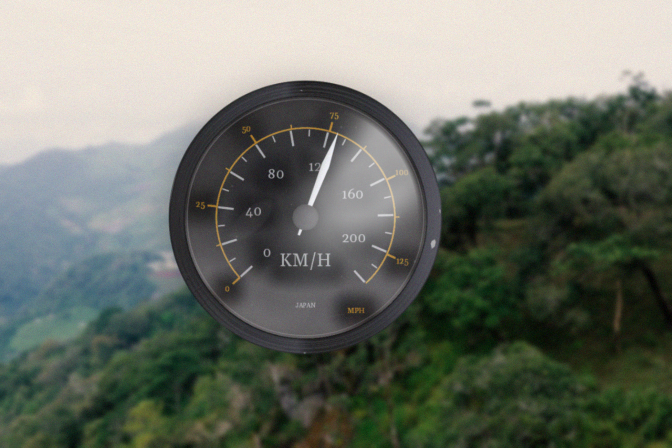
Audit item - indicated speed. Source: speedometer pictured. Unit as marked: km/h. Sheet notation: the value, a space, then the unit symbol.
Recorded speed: 125 km/h
